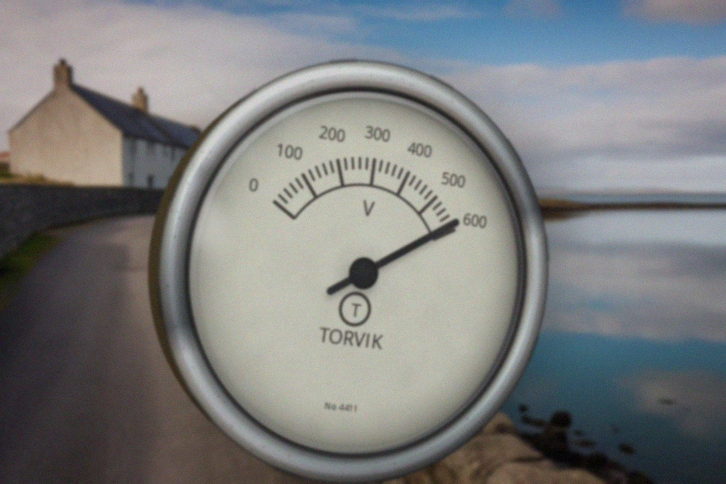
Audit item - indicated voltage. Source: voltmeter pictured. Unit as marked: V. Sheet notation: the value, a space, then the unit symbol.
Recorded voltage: 580 V
